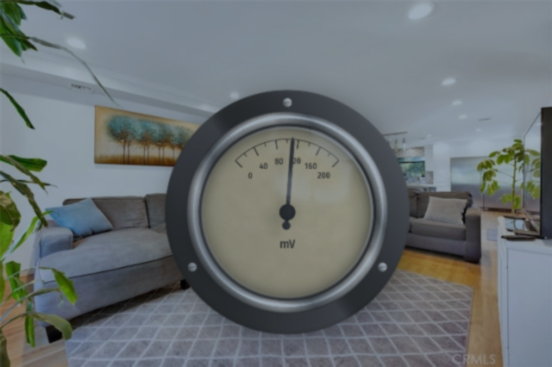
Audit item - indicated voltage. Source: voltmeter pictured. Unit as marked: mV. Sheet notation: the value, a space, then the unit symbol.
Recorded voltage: 110 mV
